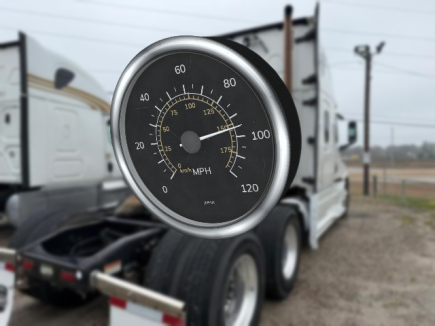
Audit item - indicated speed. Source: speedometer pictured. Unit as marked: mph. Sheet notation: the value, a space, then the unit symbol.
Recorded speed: 95 mph
